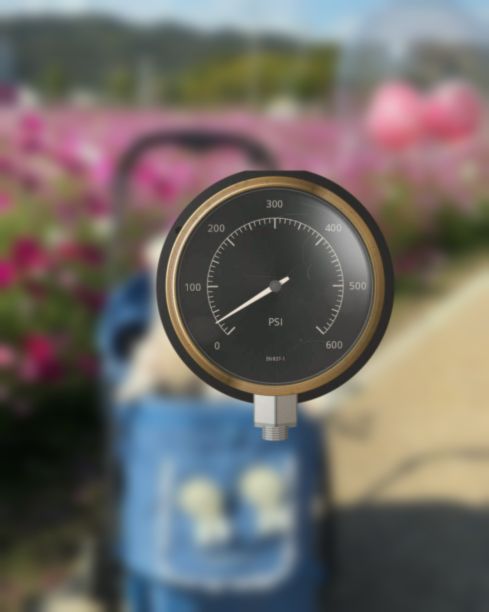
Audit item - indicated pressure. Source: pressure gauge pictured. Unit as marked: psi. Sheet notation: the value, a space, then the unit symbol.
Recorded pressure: 30 psi
